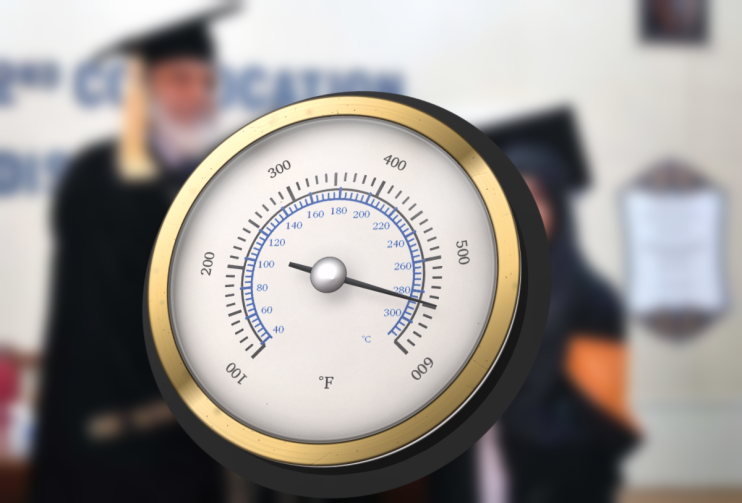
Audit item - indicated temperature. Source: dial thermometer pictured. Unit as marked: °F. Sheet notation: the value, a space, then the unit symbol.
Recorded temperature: 550 °F
